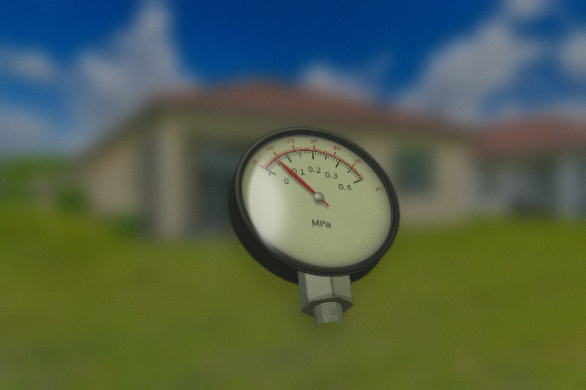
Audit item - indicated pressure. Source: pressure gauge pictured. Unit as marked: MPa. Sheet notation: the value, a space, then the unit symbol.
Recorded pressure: 0.05 MPa
